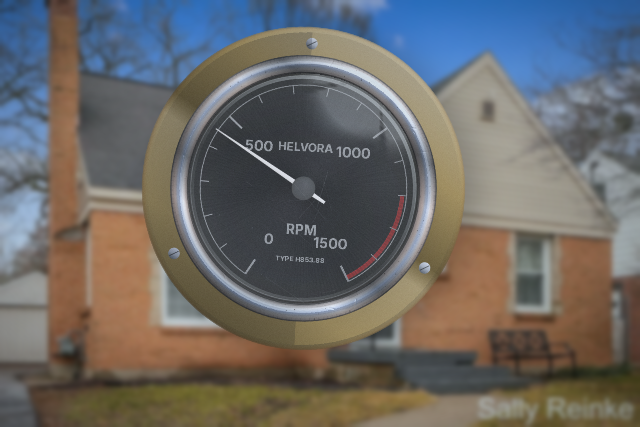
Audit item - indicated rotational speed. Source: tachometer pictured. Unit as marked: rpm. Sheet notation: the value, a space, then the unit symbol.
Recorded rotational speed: 450 rpm
